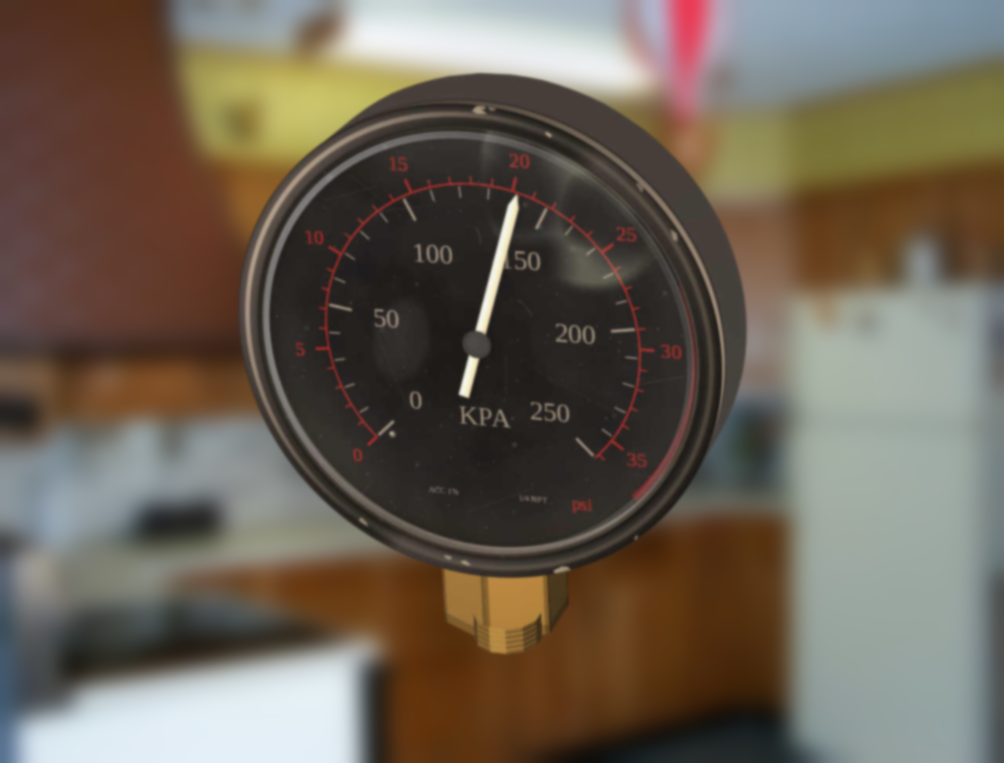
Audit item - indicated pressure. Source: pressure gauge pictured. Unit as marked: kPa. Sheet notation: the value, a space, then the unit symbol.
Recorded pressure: 140 kPa
